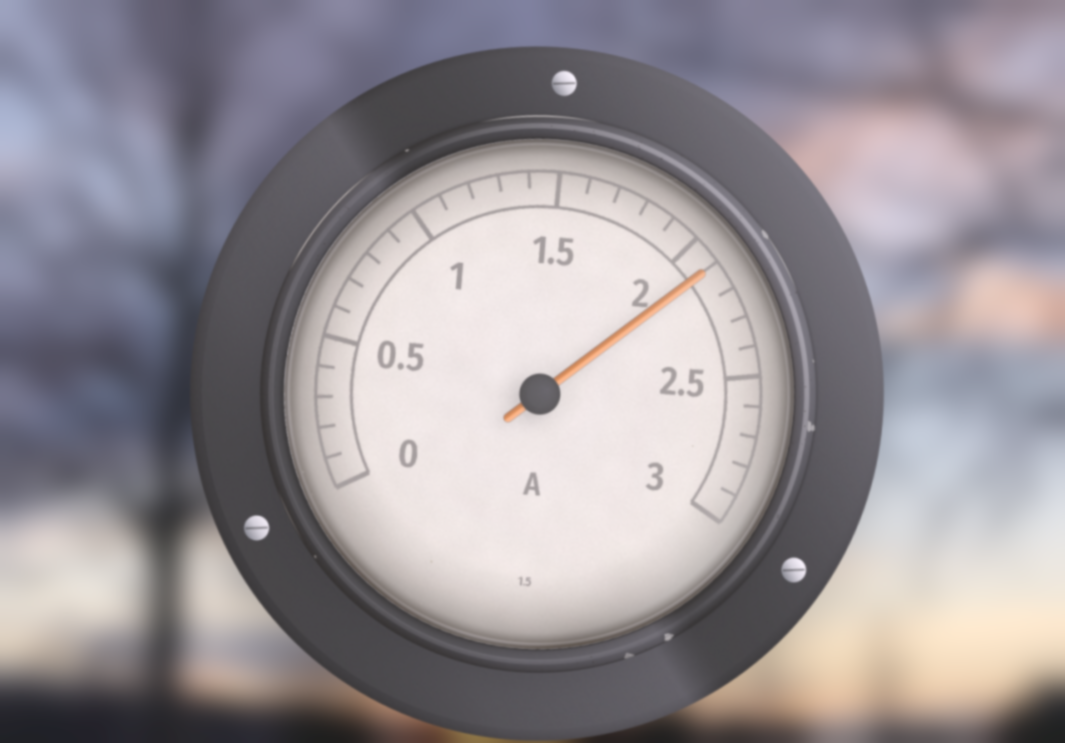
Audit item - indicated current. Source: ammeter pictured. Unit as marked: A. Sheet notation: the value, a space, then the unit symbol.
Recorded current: 2.1 A
